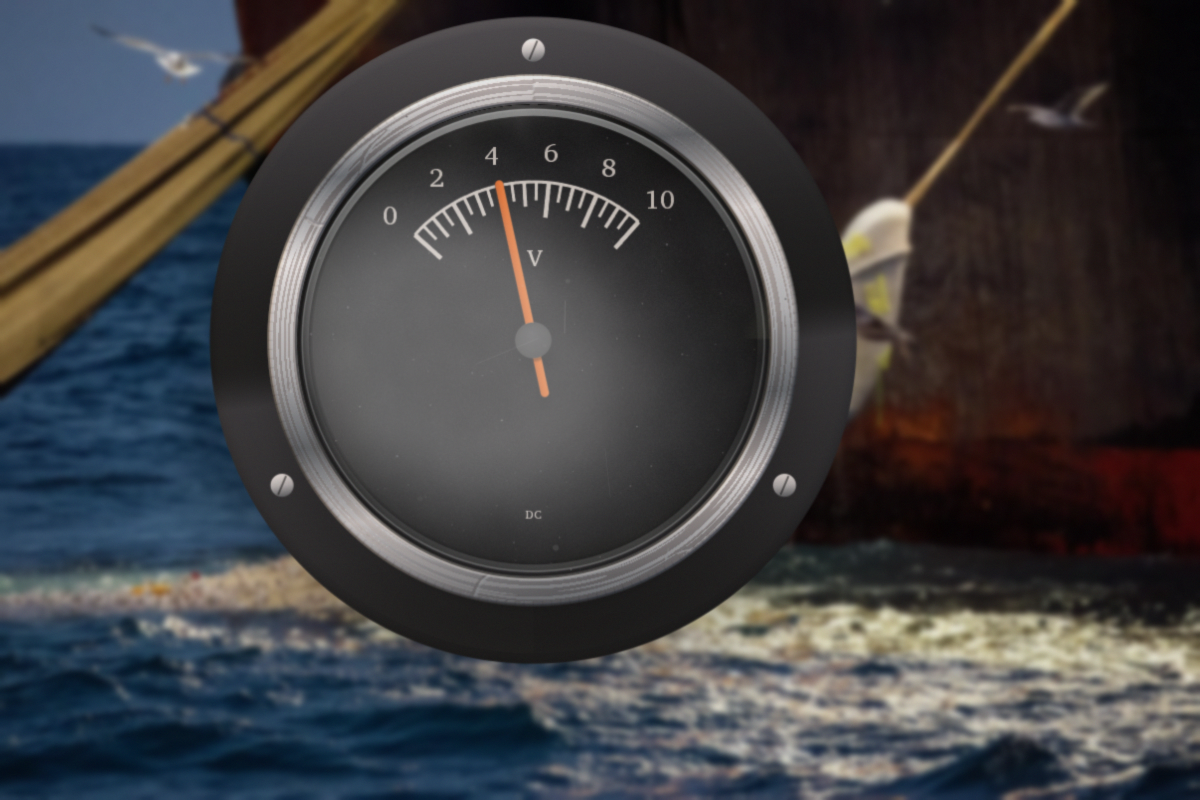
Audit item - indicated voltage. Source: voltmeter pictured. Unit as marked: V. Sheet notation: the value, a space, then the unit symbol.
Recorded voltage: 4 V
